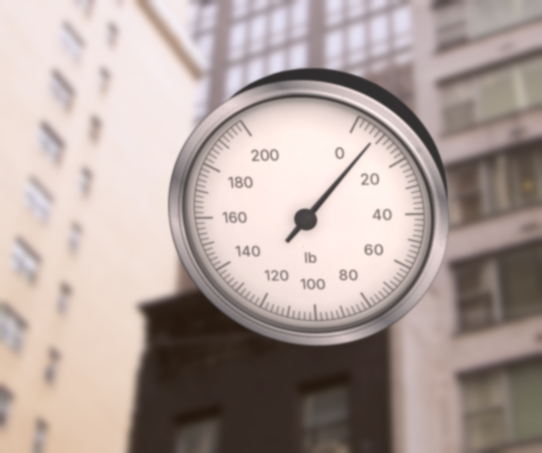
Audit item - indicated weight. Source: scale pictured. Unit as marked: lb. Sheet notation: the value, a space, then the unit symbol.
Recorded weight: 8 lb
